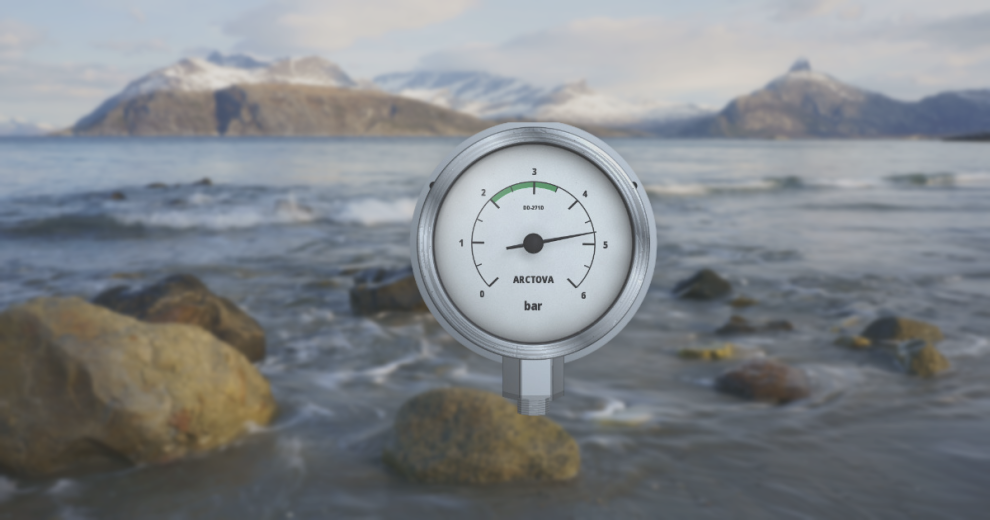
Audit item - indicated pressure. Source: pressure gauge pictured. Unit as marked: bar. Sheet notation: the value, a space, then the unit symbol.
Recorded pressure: 4.75 bar
